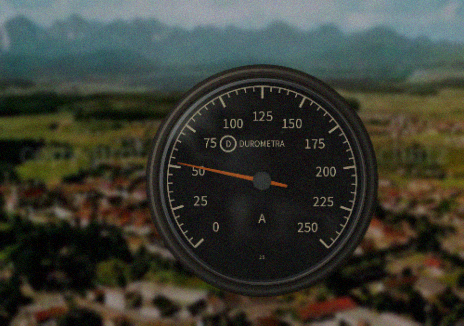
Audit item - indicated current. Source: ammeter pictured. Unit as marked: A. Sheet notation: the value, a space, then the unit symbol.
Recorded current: 52.5 A
